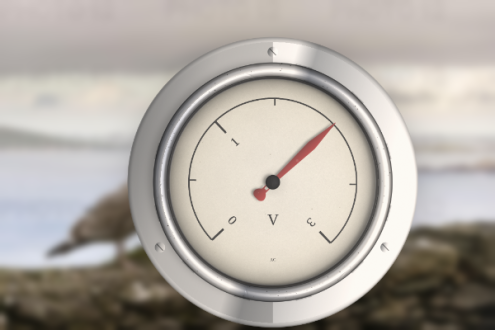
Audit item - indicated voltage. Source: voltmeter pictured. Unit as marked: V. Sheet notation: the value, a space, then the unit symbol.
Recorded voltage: 2 V
